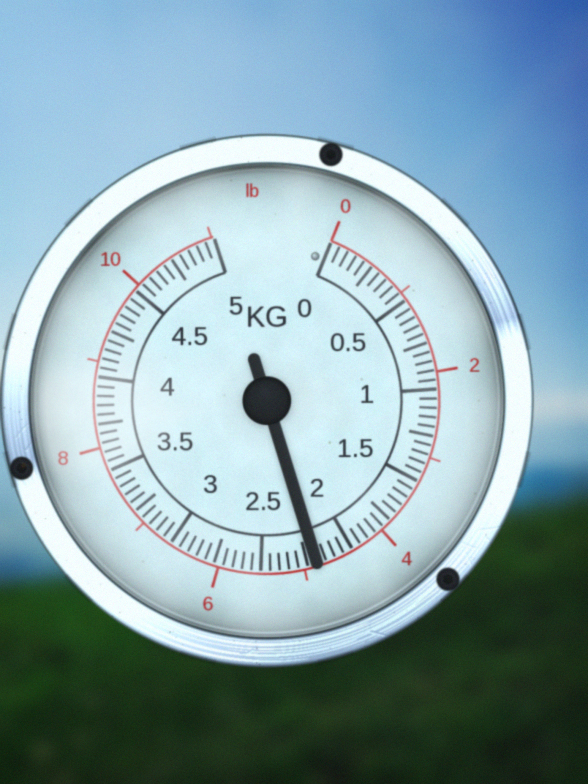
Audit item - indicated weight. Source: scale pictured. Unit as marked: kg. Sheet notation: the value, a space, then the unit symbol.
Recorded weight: 2.2 kg
